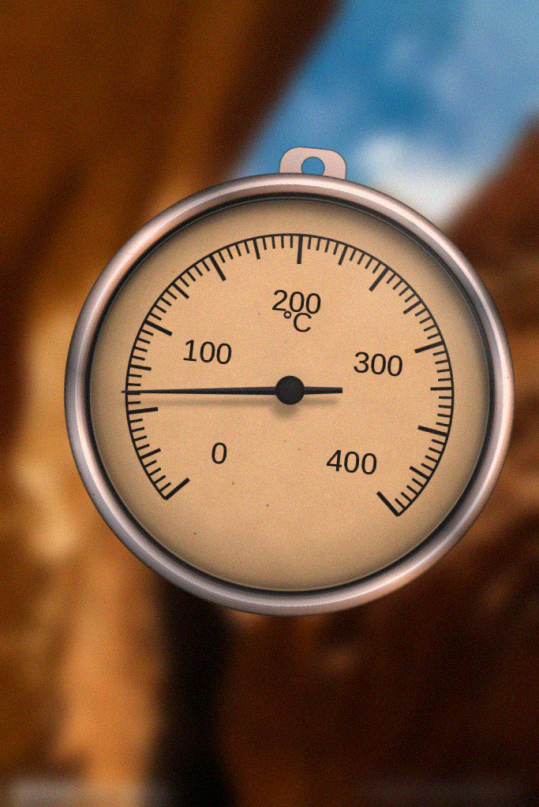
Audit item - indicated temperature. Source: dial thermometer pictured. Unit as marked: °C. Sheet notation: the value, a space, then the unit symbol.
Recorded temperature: 60 °C
